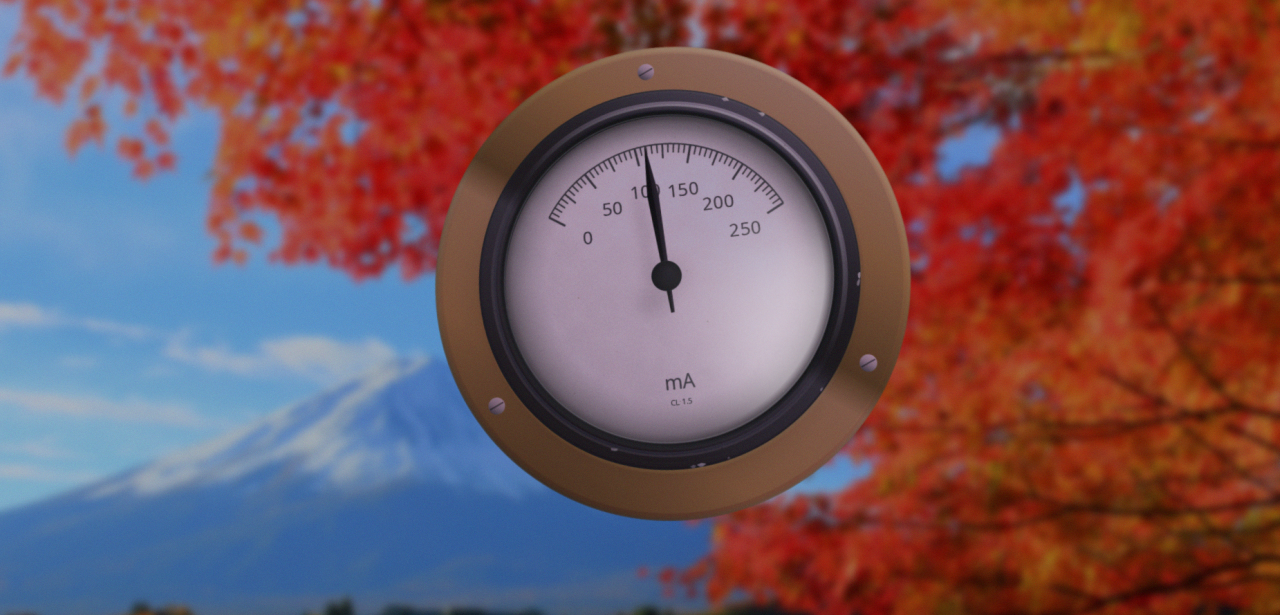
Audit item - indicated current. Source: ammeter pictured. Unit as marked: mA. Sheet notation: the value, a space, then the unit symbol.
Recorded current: 110 mA
